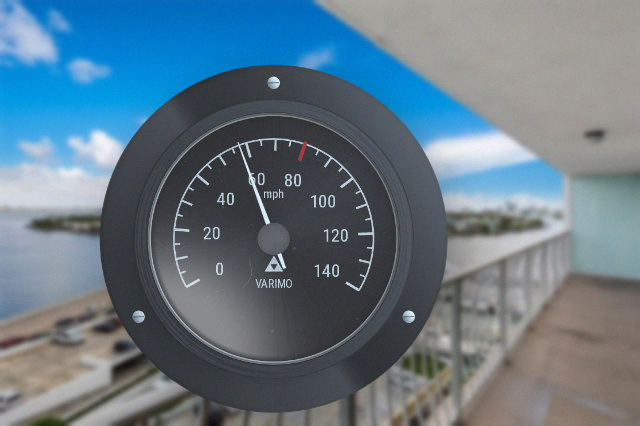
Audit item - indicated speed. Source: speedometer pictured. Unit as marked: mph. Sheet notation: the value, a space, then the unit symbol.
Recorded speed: 57.5 mph
